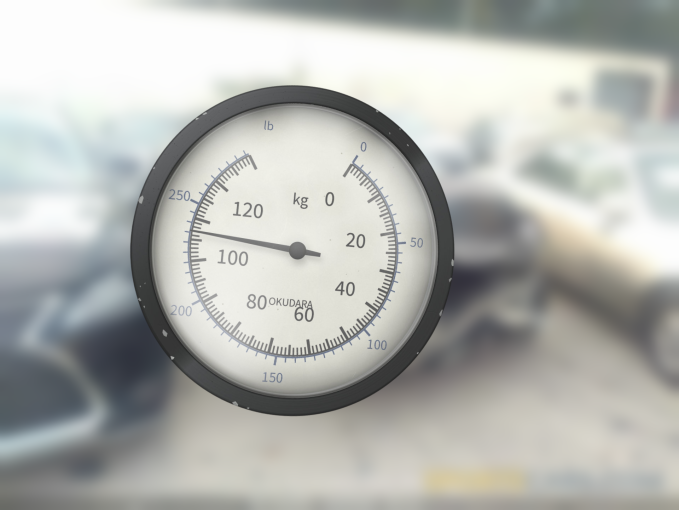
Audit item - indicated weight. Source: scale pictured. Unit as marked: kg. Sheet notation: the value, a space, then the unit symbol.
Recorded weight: 107 kg
